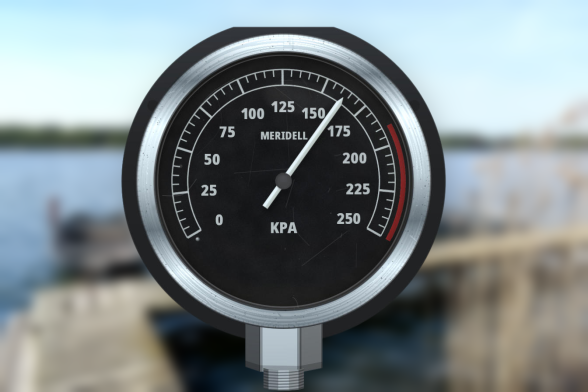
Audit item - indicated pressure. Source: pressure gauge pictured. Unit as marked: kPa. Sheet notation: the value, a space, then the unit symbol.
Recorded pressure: 162.5 kPa
